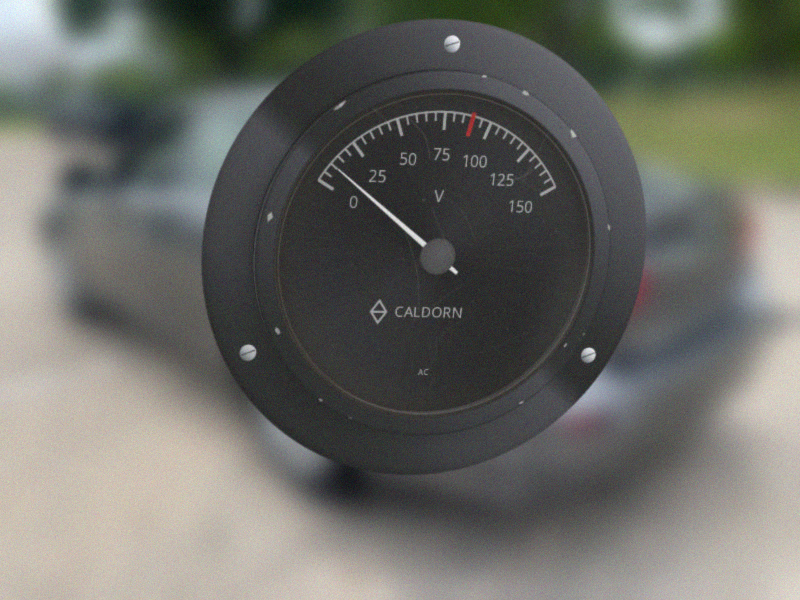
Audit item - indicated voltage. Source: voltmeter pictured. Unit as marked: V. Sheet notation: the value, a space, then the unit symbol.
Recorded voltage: 10 V
